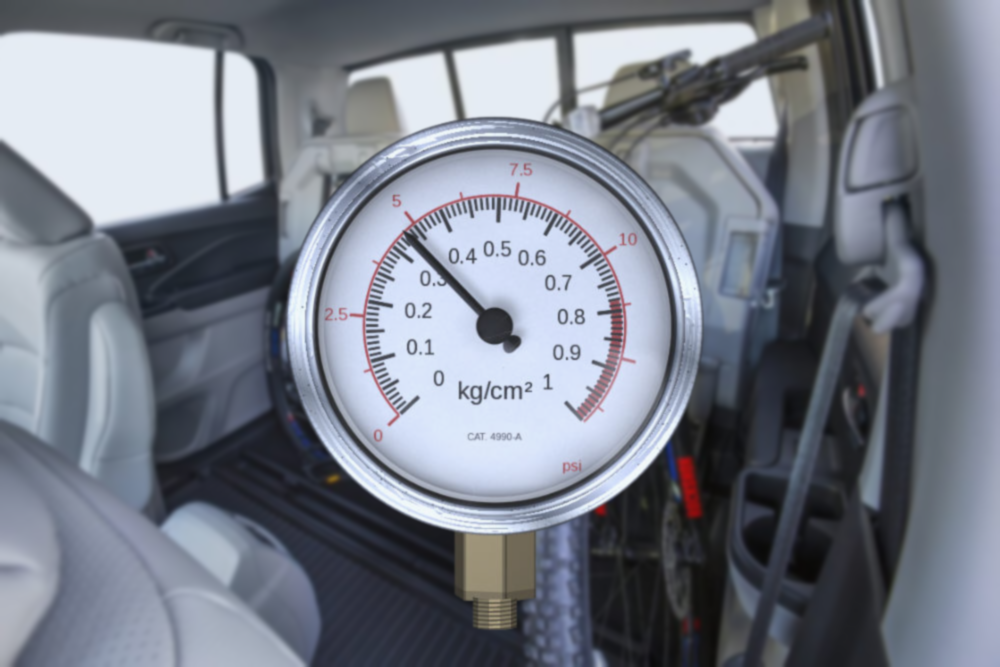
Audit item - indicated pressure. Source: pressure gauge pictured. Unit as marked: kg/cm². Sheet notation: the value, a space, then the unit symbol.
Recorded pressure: 0.33 kg/cm²
